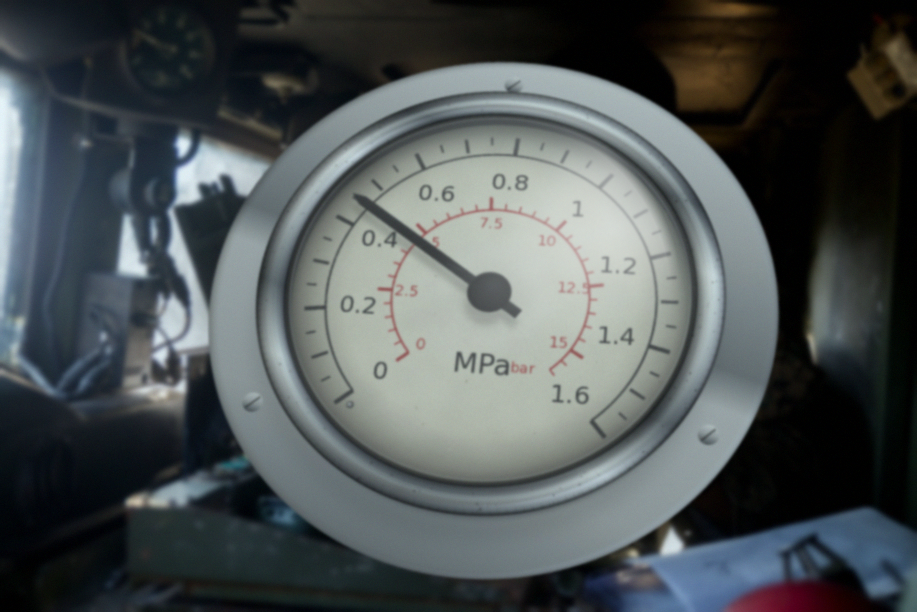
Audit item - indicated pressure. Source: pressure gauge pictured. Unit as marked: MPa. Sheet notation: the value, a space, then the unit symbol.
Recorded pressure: 0.45 MPa
